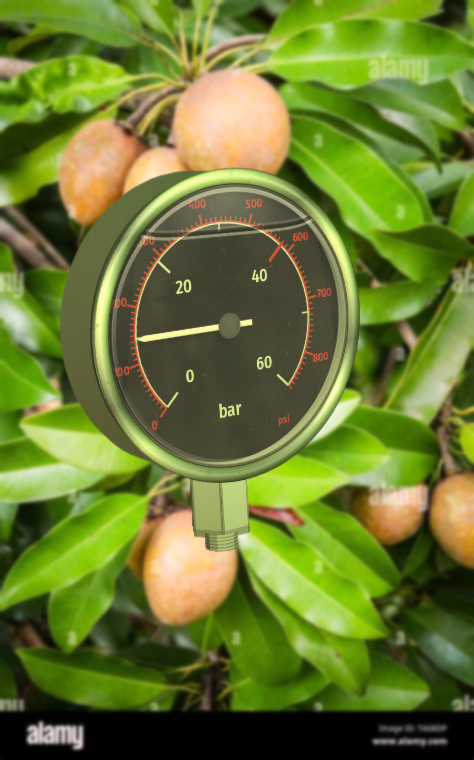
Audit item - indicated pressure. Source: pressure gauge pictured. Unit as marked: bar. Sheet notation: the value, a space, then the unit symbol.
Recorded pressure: 10 bar
